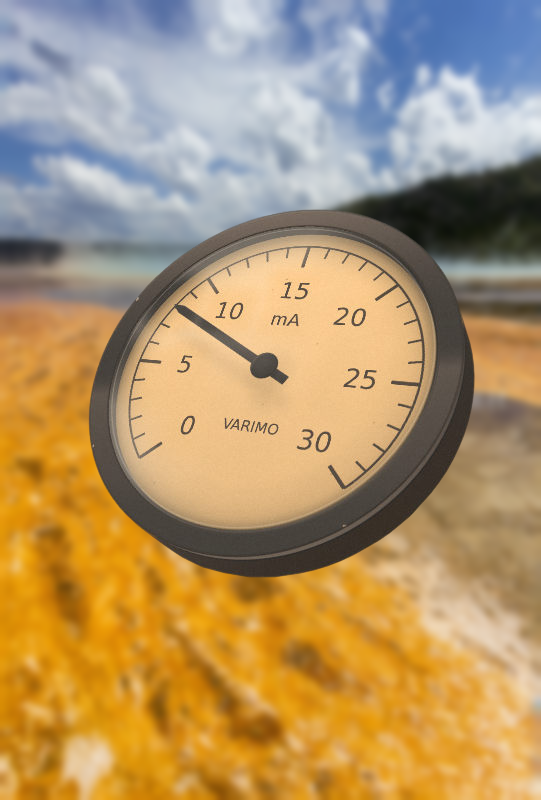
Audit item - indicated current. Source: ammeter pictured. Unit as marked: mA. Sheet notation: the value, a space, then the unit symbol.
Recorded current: 8 mA
